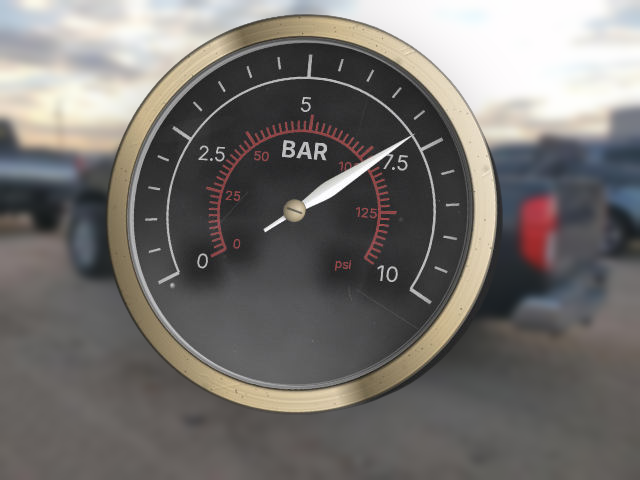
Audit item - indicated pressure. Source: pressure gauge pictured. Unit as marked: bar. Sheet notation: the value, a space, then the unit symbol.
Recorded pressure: 7.25 bar
